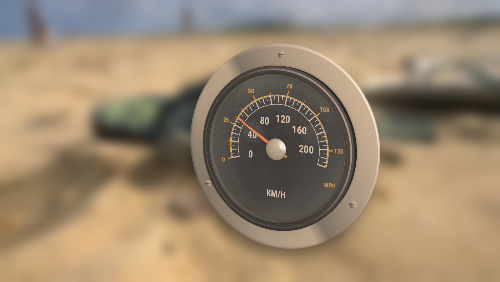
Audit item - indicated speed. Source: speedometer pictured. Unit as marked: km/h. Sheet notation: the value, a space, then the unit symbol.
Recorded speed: 50 km/h
